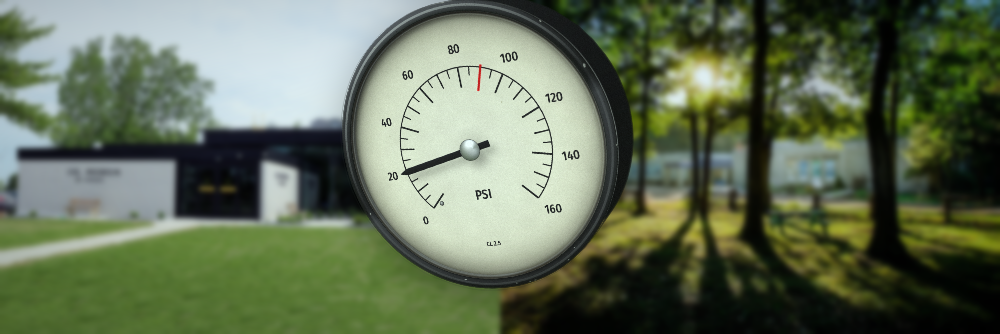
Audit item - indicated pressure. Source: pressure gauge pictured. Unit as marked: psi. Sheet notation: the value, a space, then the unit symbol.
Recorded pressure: 20 psi
